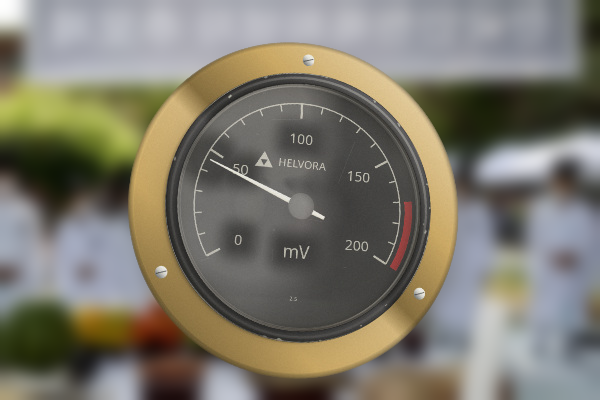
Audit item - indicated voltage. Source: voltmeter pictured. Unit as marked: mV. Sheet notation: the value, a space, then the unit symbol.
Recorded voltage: 45 mV
